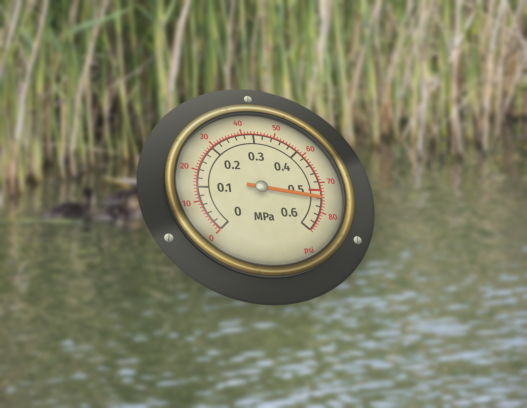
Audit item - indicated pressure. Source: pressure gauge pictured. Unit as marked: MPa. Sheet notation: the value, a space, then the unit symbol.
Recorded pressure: 0.52 MPa
